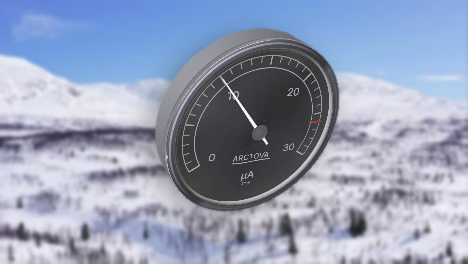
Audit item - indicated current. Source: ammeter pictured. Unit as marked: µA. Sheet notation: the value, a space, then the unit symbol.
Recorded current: 10 µA
